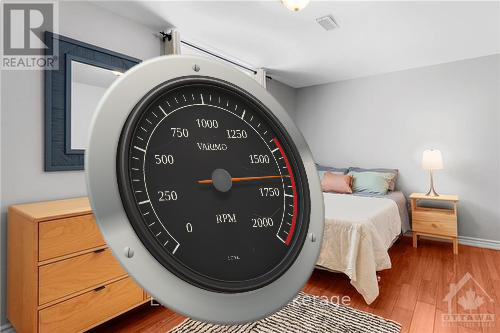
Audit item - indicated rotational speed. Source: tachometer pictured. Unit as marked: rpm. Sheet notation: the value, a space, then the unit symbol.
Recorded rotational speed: 1650 rpm
